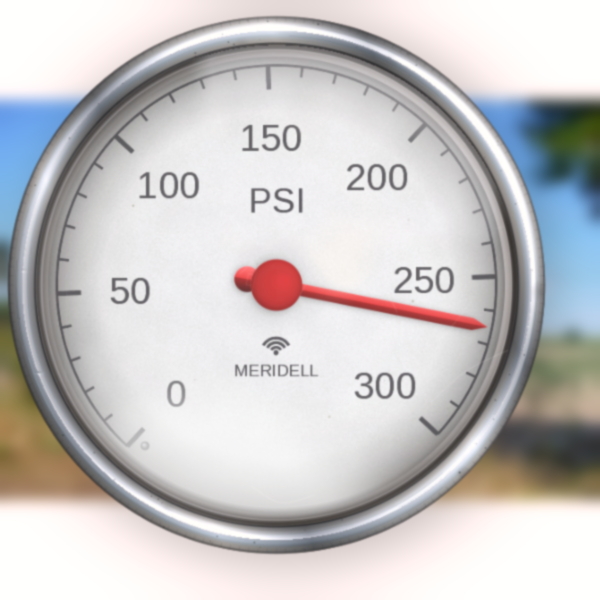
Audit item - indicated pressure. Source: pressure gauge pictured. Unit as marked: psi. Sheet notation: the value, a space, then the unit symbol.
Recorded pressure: 265 psi
